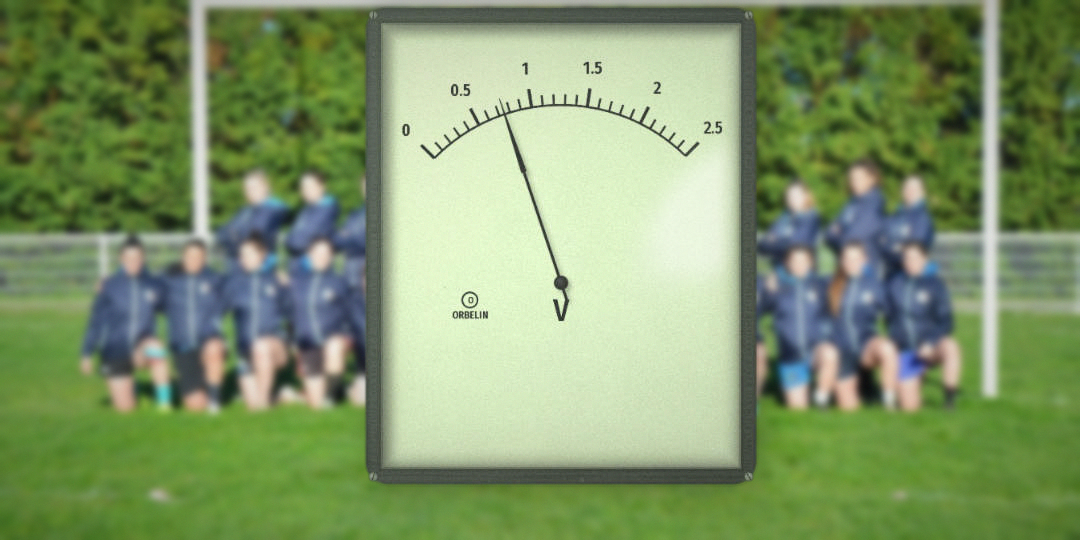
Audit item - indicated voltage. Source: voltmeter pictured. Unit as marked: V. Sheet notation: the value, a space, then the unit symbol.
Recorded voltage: 0.75 V
